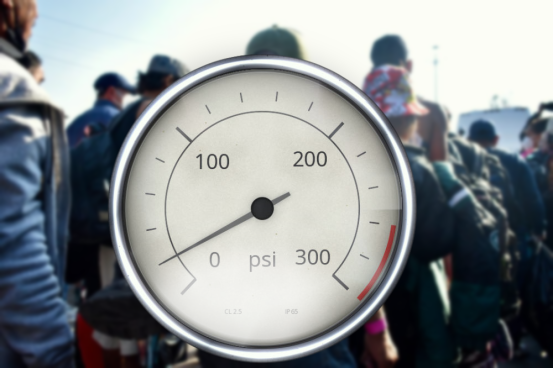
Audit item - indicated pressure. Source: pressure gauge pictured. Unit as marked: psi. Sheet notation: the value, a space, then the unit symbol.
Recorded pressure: 20 psi
